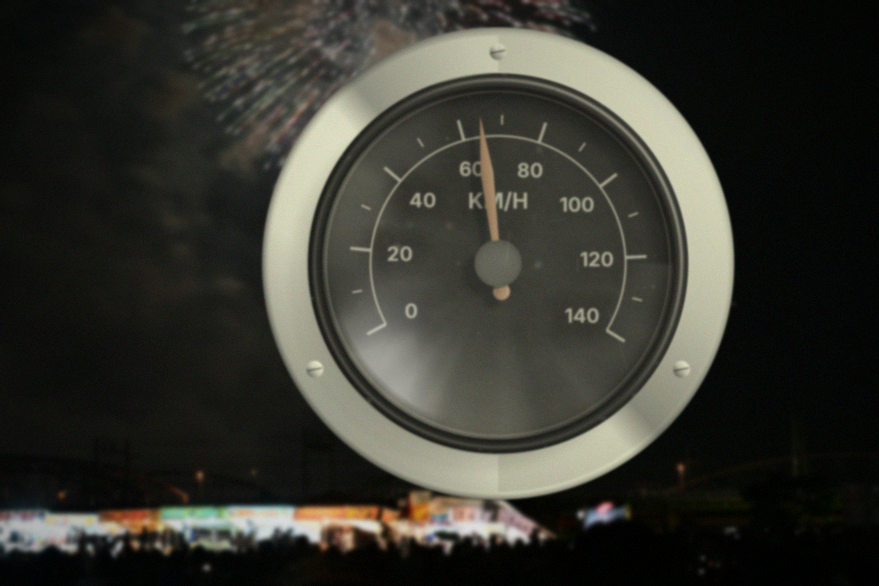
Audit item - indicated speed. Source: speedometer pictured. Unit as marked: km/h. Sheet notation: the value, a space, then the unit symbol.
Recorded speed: 65 km/h
